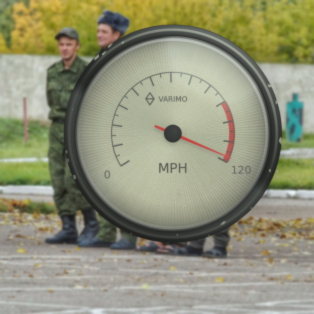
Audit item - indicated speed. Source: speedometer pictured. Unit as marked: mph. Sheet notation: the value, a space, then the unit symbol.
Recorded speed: 117.5 mph
